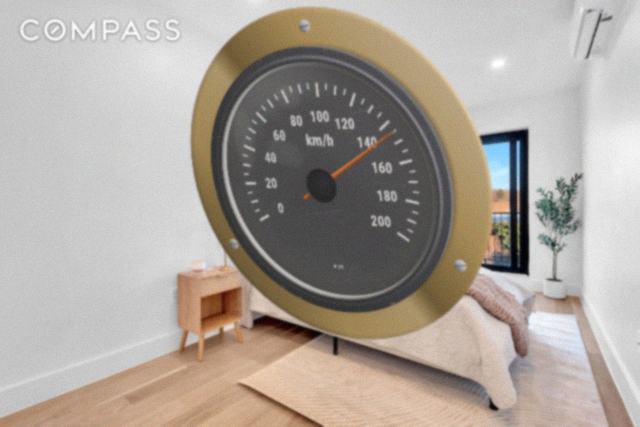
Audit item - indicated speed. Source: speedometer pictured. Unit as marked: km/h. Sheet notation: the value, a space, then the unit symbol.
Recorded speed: 145 km/h
